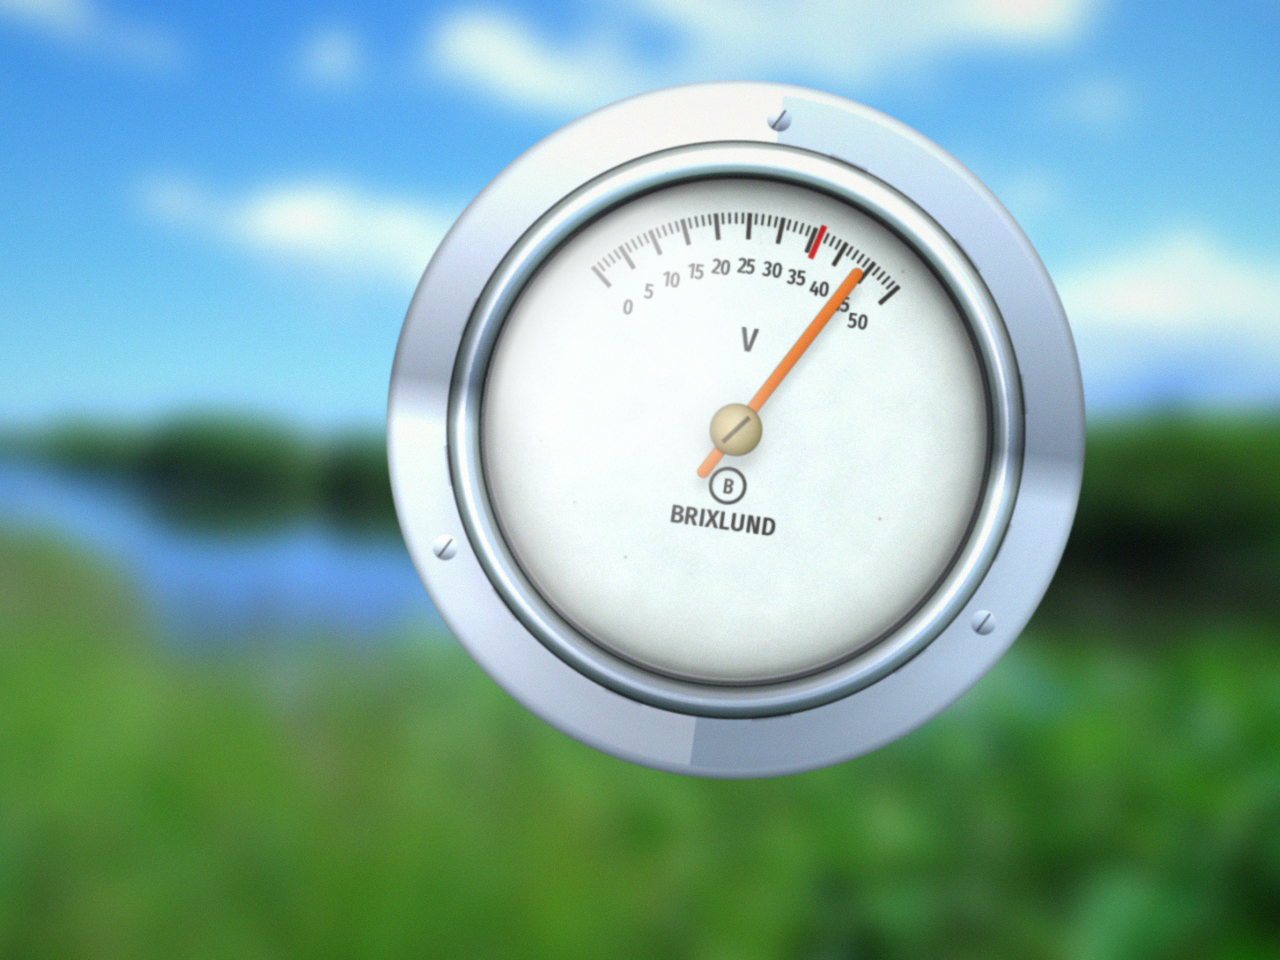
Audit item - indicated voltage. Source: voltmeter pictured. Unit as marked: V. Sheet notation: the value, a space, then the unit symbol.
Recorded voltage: 44 V
